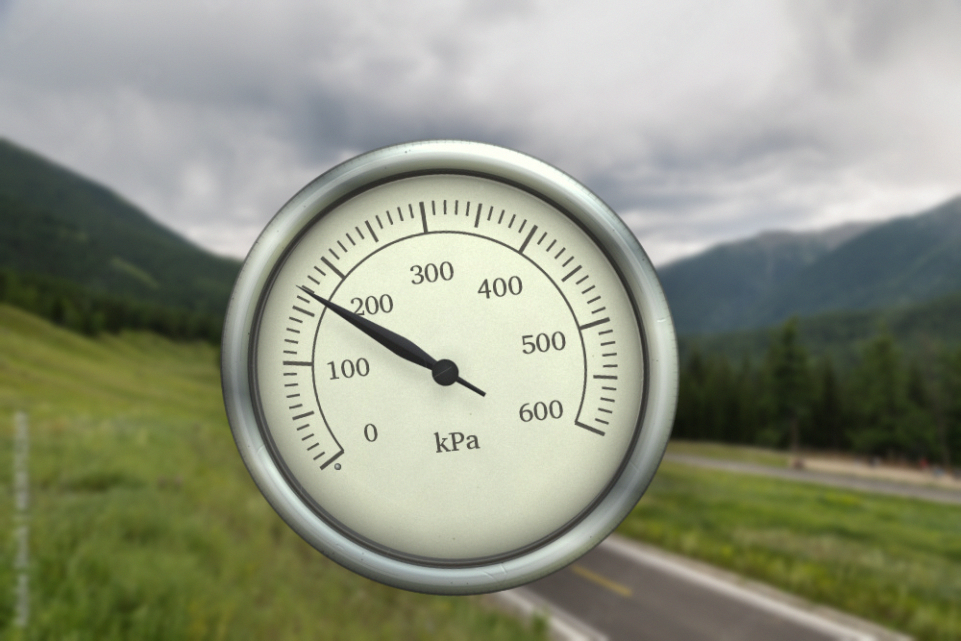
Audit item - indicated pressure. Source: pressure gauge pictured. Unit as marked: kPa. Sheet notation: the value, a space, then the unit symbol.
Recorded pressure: 170 kPa
